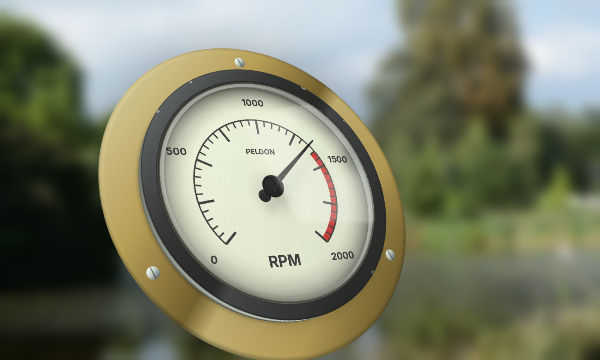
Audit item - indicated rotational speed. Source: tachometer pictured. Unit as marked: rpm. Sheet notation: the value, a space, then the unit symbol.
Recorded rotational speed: 1350 rpm
